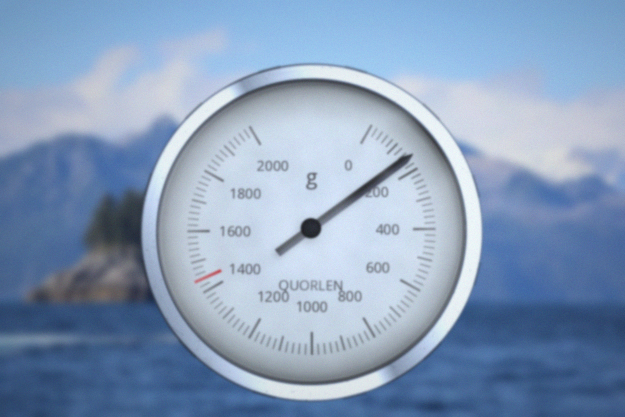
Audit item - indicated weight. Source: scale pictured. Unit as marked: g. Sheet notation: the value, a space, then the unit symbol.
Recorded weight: 160 g
